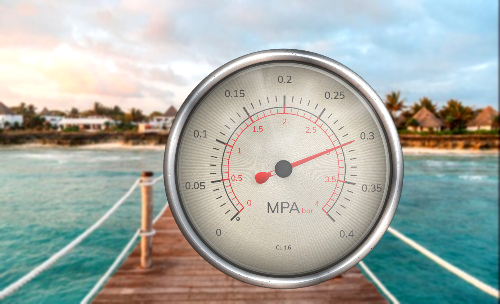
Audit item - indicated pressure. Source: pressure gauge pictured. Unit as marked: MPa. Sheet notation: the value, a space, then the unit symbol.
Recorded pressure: 0.3 MPa
